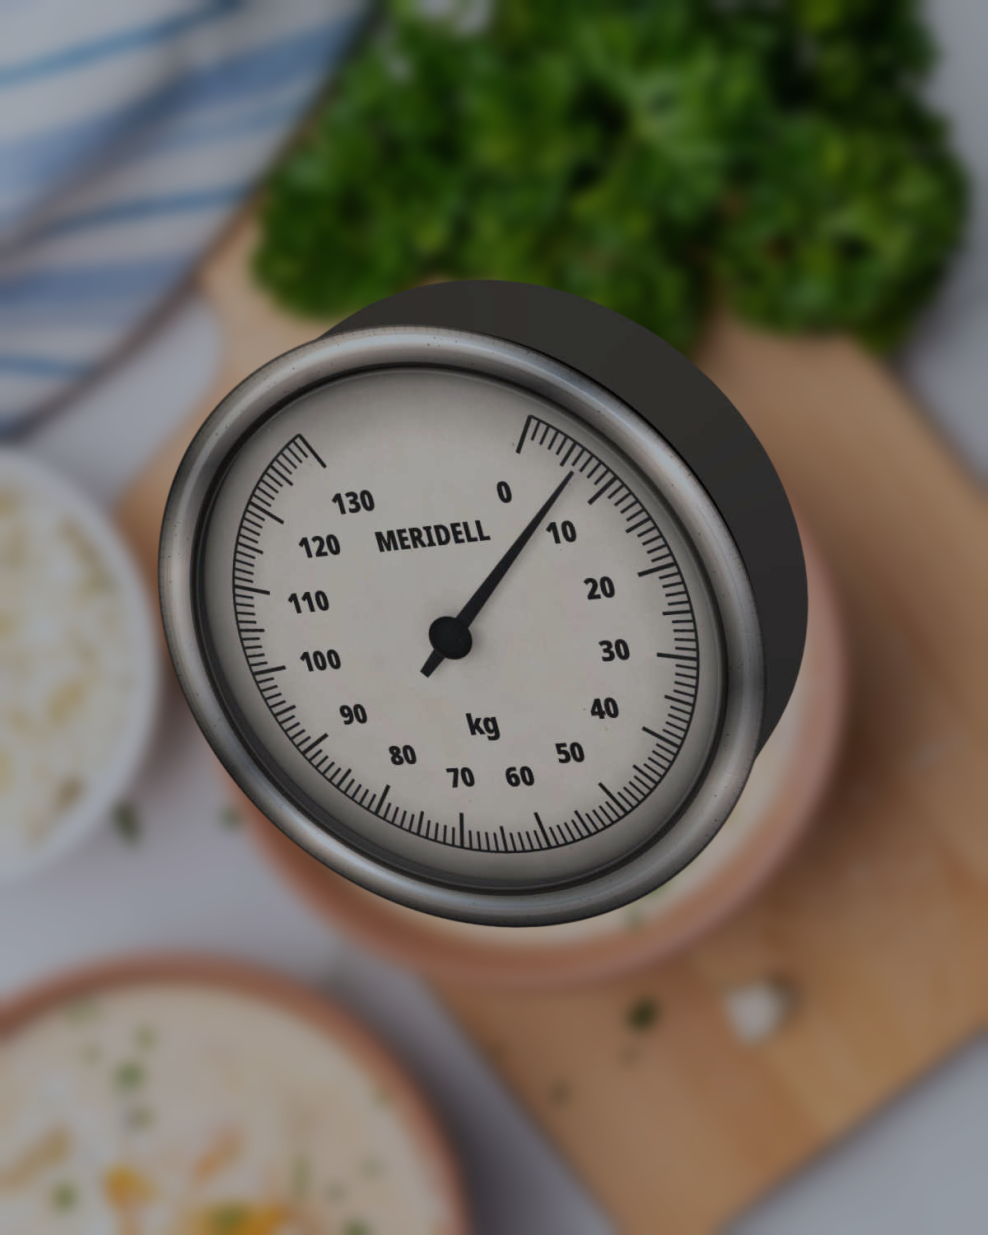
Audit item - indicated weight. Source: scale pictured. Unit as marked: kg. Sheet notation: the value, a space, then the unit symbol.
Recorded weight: 6.5 kg
